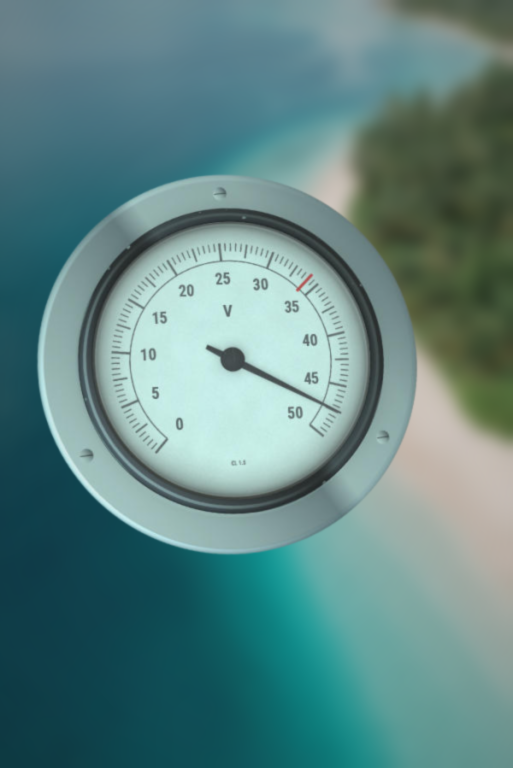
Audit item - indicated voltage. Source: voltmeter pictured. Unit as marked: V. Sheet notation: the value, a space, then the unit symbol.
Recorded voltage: 47.5 V
